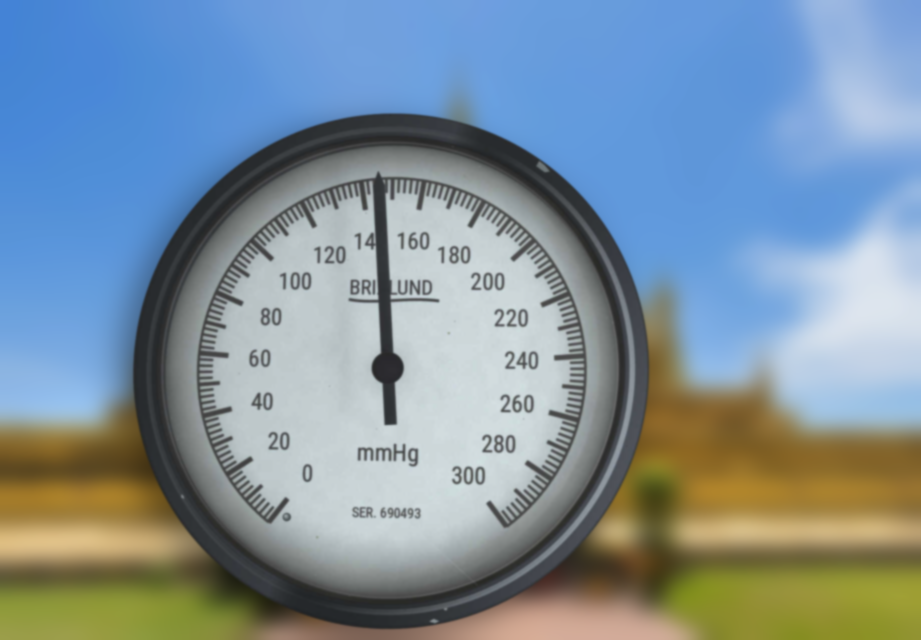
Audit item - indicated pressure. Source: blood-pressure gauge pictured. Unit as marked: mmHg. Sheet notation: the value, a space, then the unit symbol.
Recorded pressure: 146 mmHg
